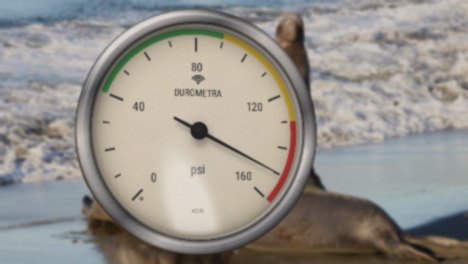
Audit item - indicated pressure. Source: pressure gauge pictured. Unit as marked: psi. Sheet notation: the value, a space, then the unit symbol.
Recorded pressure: 150 psi
